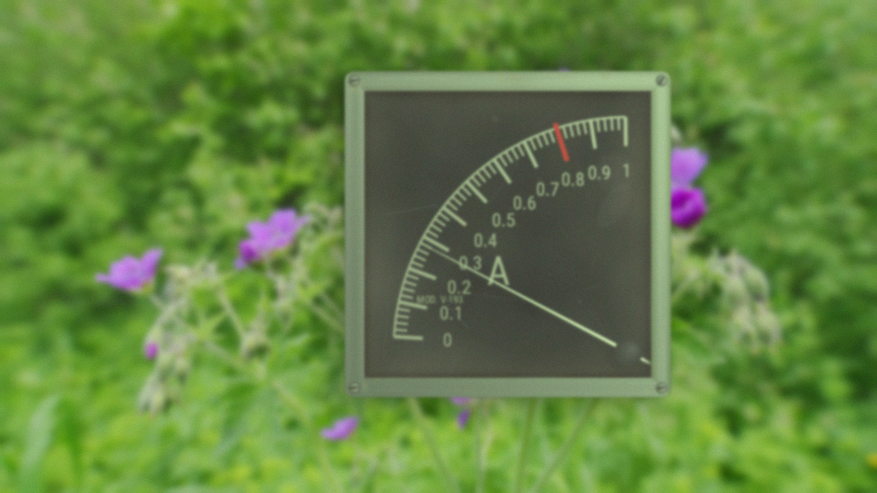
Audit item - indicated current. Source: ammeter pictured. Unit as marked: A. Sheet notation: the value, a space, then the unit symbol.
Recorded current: 0.28 A
